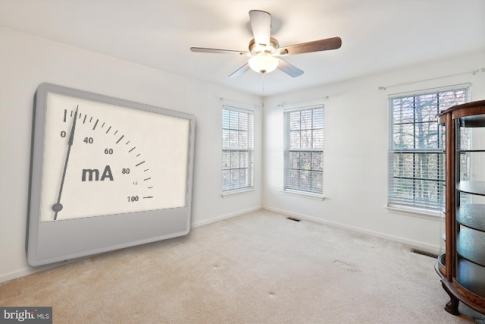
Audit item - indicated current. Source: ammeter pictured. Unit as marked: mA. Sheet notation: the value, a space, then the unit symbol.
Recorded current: 20 mA
